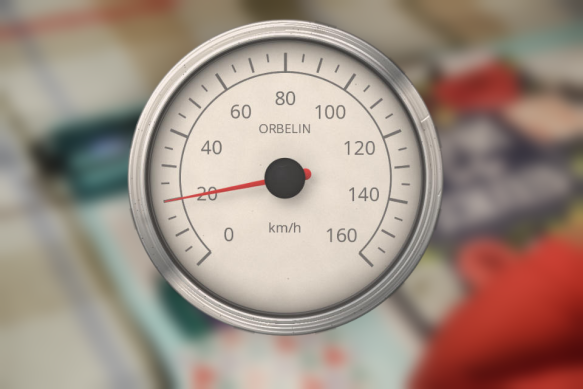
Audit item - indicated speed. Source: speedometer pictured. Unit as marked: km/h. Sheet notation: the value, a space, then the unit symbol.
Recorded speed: 20 km/h
